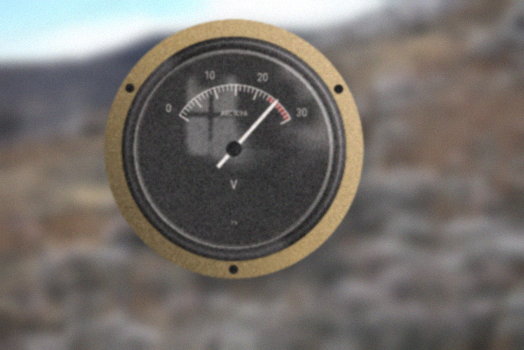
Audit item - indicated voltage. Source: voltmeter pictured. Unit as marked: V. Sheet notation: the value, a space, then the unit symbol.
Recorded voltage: 25 V
